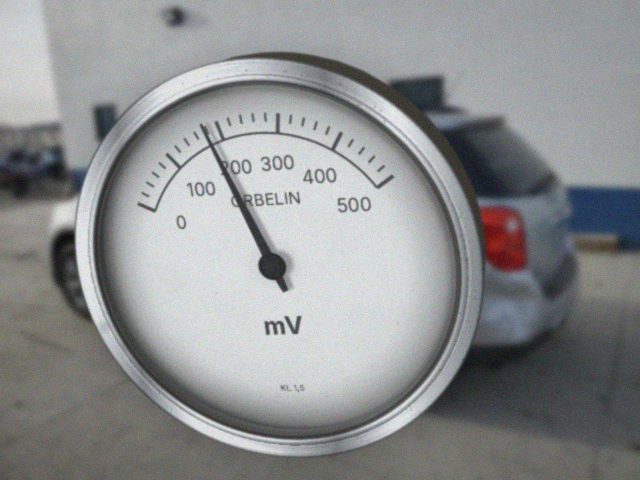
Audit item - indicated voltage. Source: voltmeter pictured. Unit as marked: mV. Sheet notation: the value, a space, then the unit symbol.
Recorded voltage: 180 mV
